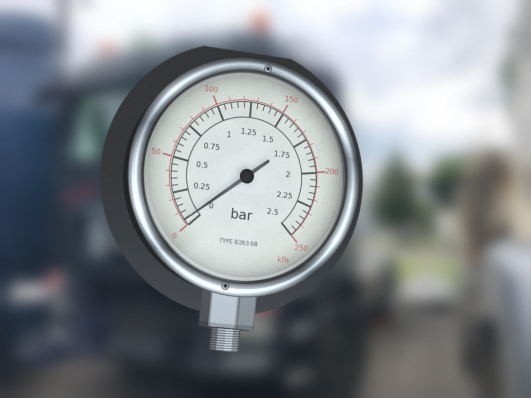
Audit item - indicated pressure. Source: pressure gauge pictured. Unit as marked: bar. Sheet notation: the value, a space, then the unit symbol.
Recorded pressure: 0.05 bar
